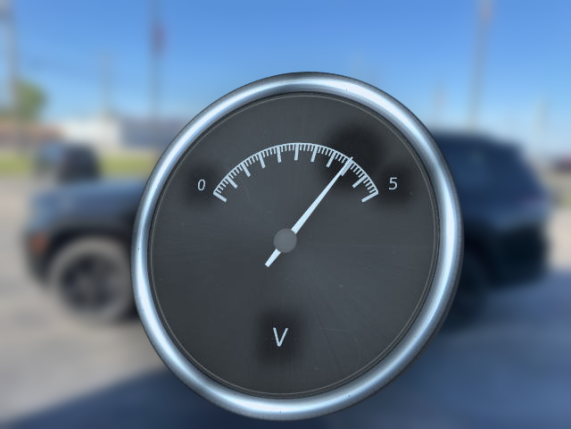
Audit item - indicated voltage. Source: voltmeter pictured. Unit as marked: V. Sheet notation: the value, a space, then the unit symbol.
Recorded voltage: 4 V
